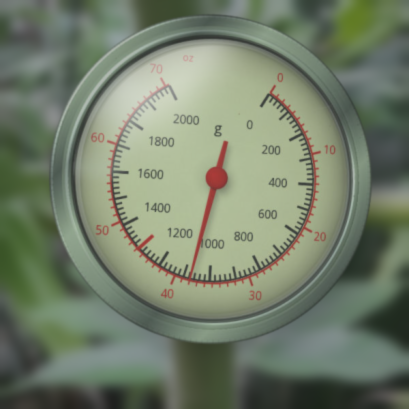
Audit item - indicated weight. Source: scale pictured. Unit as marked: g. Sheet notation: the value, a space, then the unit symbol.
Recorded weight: 1080 g
